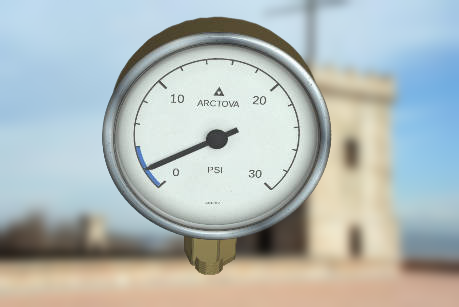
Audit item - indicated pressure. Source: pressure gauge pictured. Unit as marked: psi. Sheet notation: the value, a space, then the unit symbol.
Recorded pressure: 2 psi
